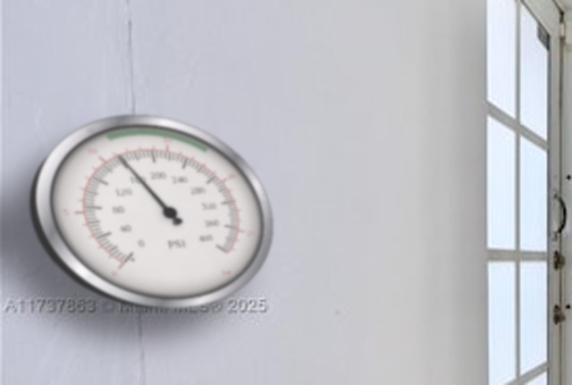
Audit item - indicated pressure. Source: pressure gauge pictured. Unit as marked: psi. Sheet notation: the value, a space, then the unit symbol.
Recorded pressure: 160 psi
